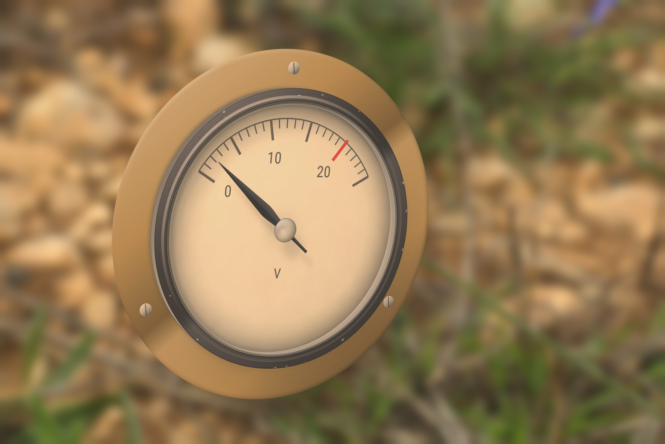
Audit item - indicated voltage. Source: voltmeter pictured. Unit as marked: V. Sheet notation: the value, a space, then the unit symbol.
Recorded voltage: 2 V
